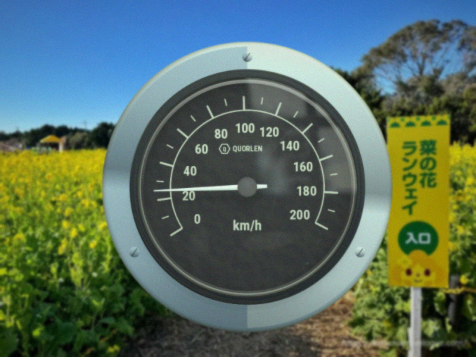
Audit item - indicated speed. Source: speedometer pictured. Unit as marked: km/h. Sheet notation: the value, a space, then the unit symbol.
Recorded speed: 25 km/h
